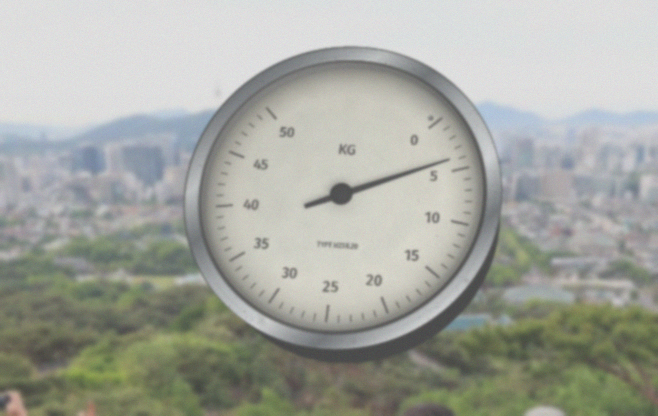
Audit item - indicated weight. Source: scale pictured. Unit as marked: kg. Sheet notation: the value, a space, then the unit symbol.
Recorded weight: 4 kg
